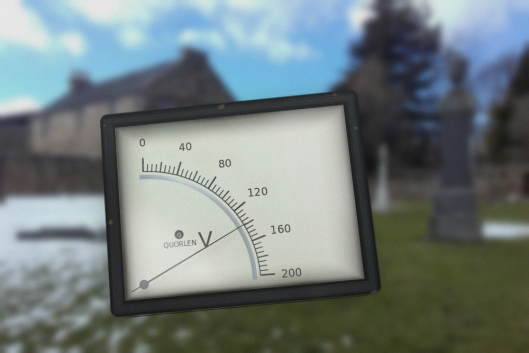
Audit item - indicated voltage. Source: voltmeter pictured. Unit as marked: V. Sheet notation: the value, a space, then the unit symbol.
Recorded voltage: 140 V
